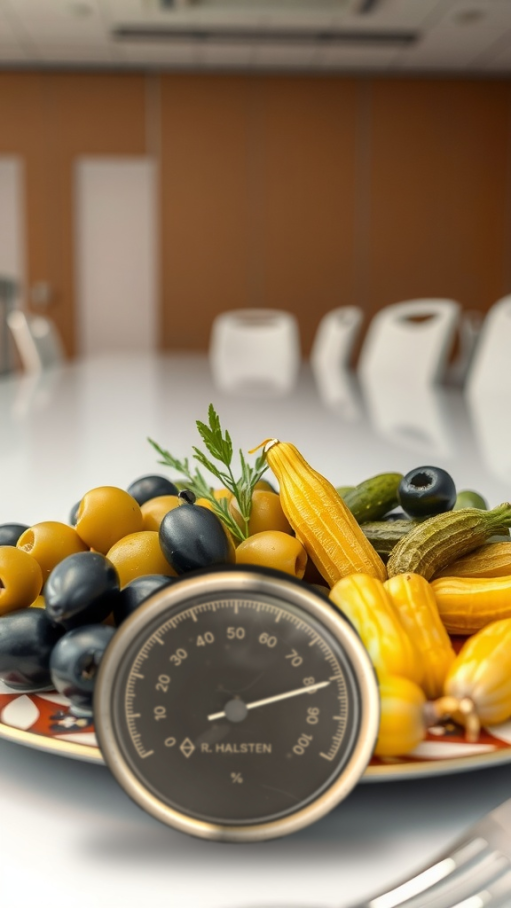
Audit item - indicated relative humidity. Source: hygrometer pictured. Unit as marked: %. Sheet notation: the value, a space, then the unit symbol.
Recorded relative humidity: 80 %
